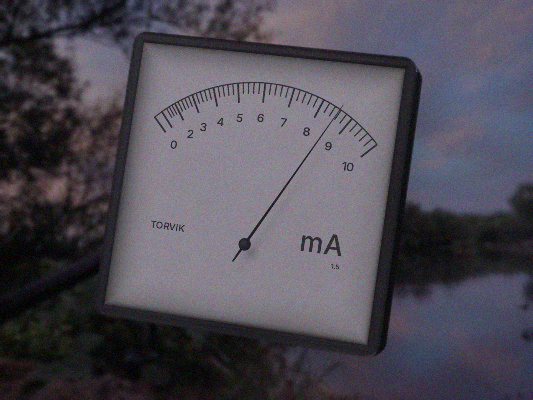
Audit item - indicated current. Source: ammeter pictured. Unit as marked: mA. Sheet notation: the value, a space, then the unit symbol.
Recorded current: 8.6 mA
